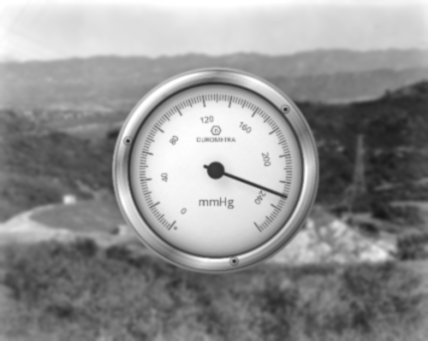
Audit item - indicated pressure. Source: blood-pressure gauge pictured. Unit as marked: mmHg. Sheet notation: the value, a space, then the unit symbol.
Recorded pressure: 230 mmHg
